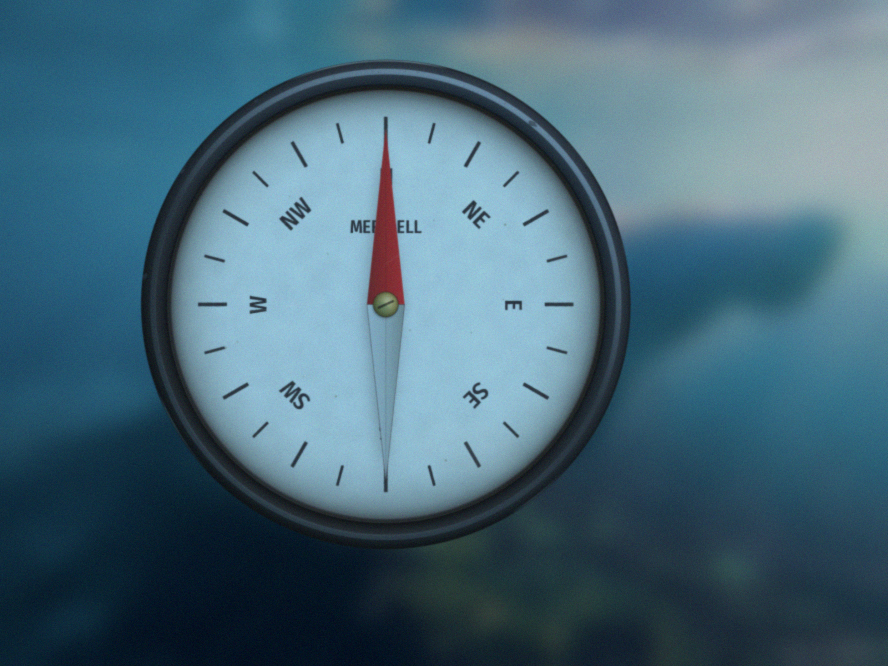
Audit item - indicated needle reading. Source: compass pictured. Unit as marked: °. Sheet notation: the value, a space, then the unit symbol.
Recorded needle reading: 0 °
